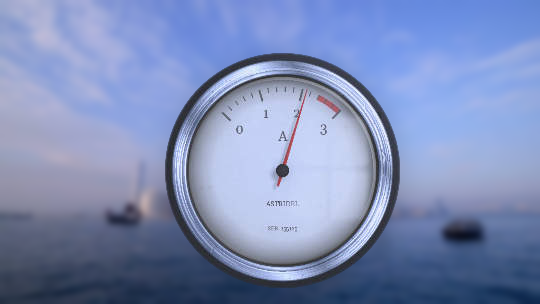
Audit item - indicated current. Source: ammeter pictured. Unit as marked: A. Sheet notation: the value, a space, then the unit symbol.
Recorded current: 2.1 A
